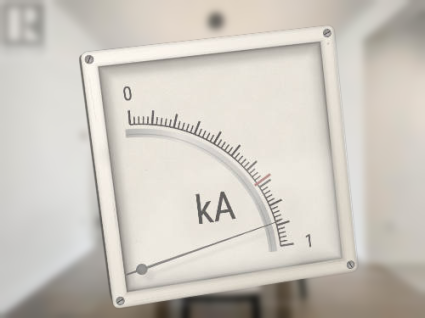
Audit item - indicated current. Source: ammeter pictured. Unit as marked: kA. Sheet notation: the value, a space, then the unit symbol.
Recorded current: 0.88 kA
